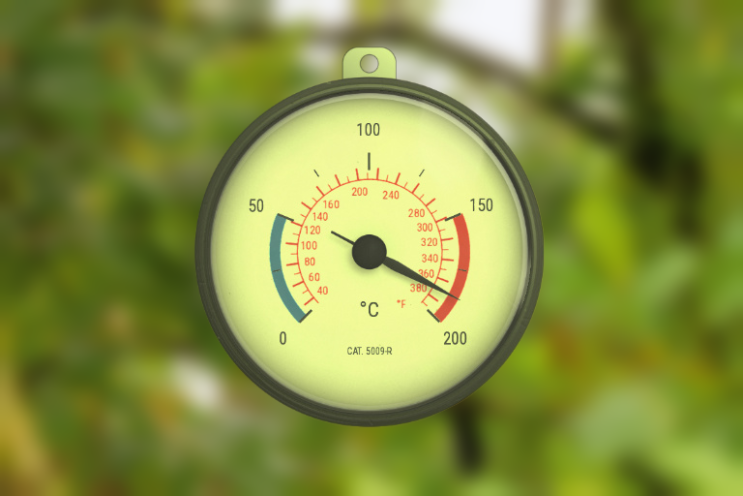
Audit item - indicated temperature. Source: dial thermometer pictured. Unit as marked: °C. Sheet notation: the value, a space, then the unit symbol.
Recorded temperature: 187.5 °C
